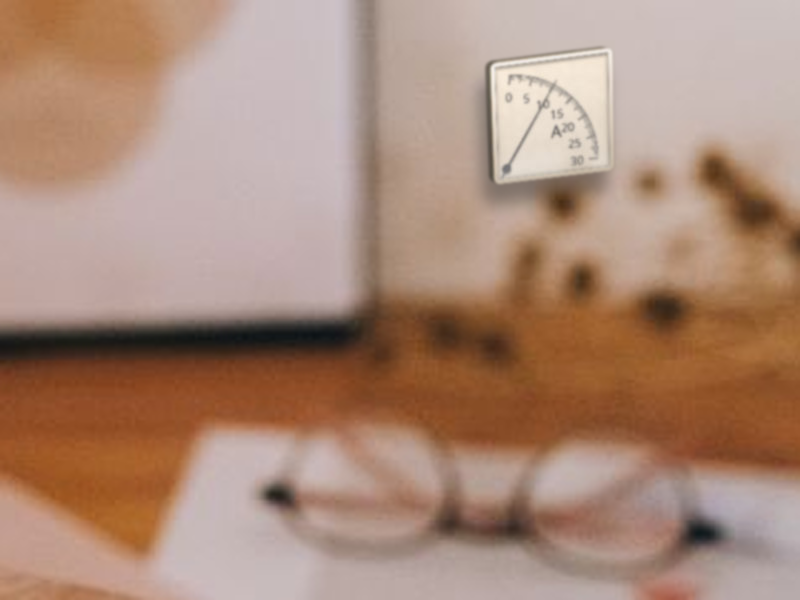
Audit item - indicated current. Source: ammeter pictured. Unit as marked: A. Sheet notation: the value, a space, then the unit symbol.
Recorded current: 10 A
